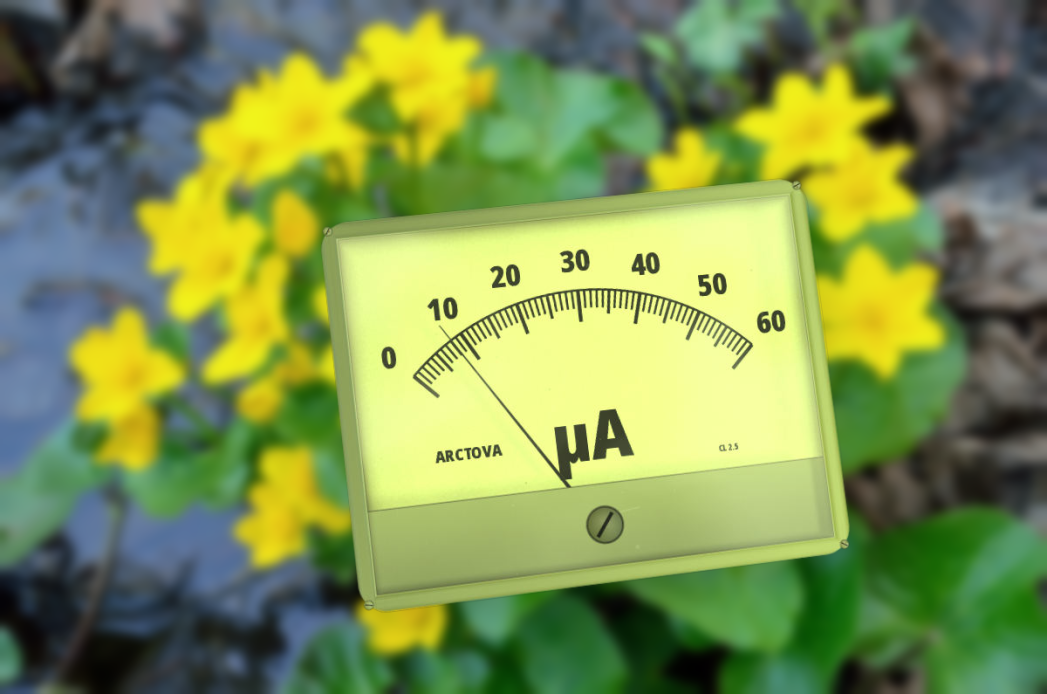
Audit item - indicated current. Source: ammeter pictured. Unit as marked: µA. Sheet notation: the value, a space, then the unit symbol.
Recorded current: 8 µA
